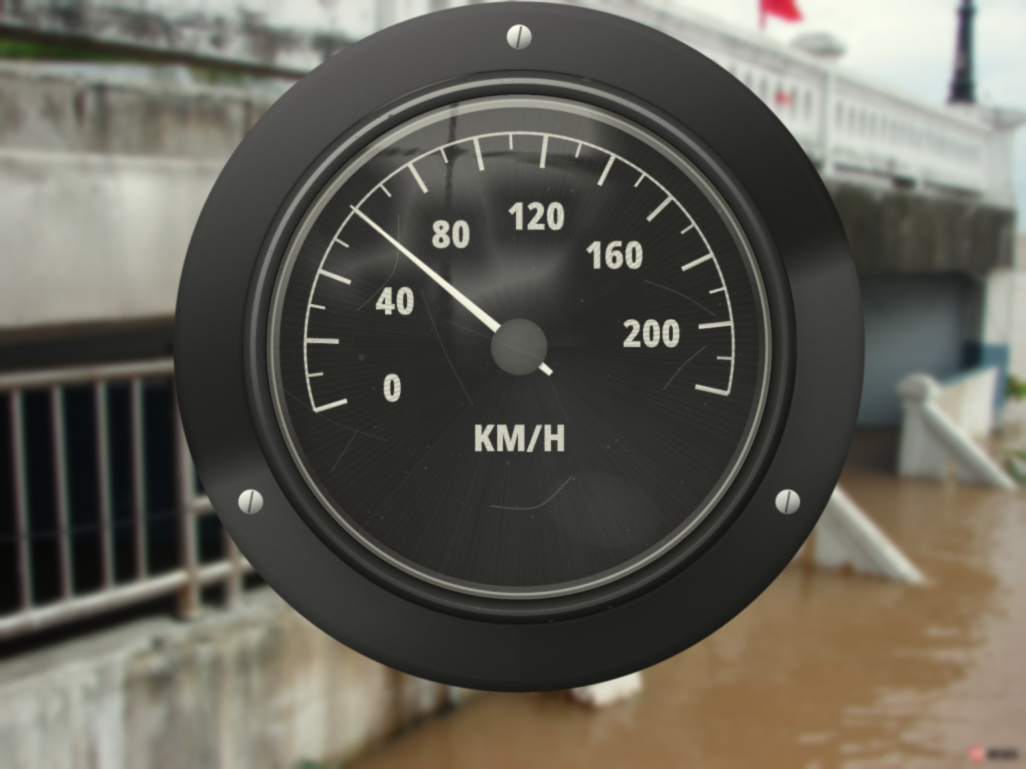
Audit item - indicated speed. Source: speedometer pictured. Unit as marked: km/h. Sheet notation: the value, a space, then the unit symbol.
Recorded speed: 60 km/h
